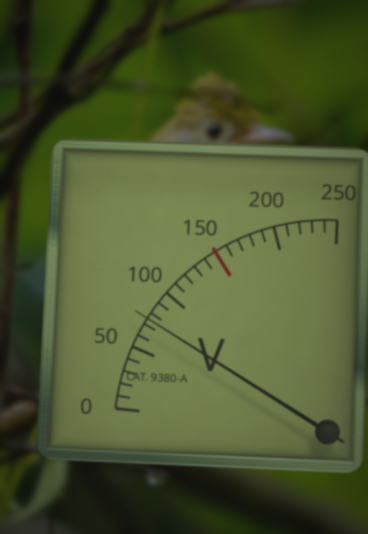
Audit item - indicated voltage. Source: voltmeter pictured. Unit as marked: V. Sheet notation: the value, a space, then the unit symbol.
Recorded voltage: 75 V
